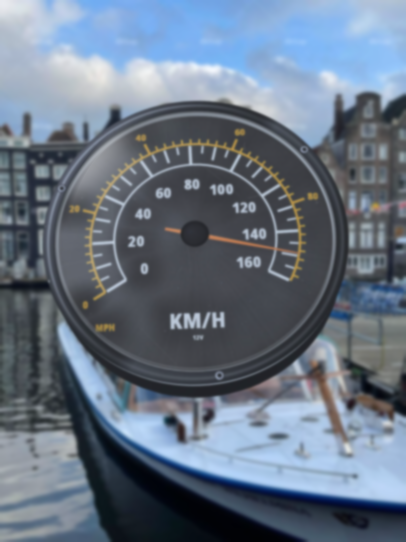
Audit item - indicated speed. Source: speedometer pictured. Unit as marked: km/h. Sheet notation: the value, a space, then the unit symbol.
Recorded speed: 150 km/h
